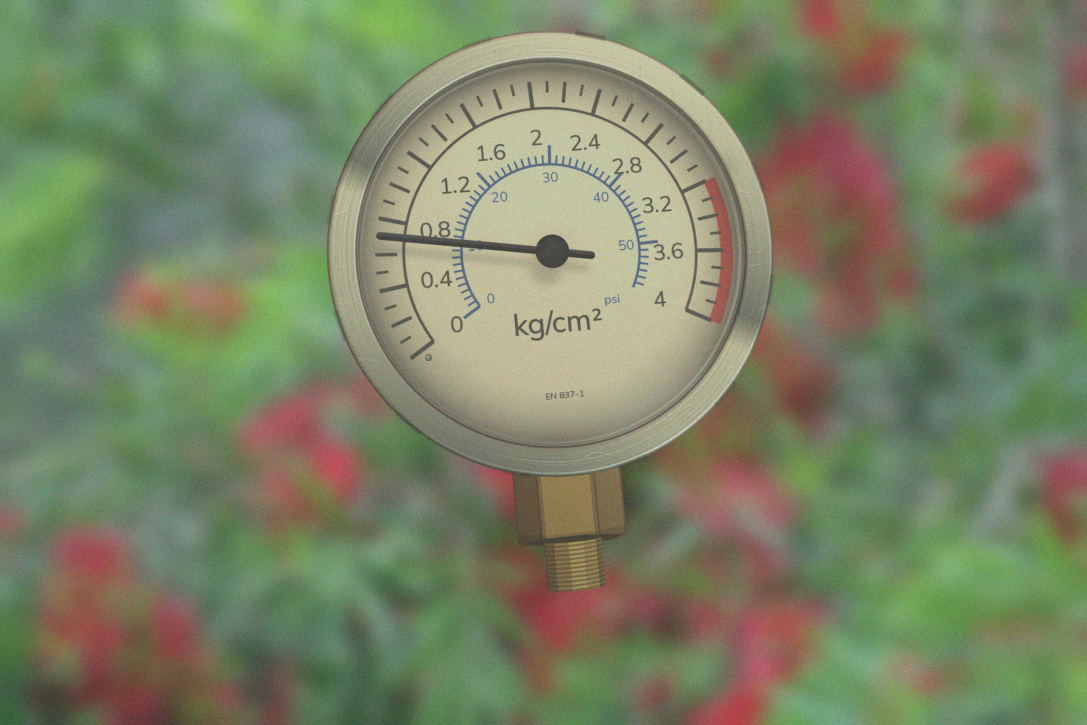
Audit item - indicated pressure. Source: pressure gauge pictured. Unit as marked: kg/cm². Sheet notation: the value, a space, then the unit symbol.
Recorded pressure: 0.7 kg/cm²
